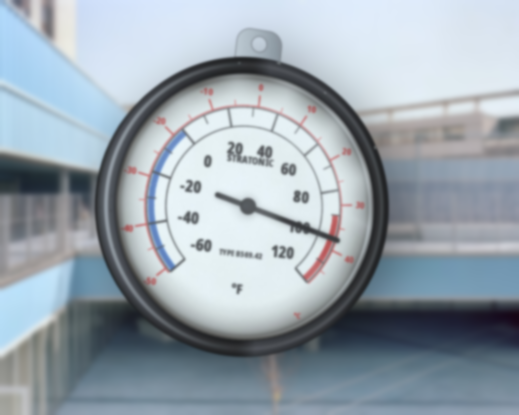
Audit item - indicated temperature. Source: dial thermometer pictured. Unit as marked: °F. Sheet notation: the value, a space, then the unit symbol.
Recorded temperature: 100 °F
